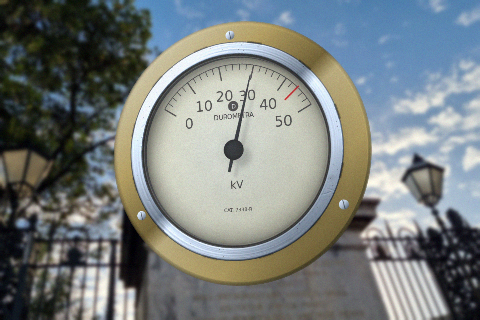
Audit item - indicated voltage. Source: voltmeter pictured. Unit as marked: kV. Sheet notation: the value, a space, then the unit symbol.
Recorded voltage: 30 kV
